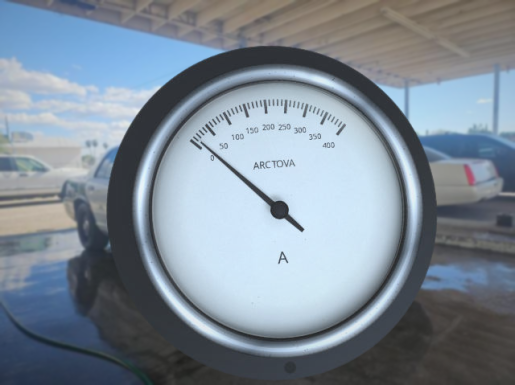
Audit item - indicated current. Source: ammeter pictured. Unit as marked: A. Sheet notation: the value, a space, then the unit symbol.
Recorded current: 10 A
